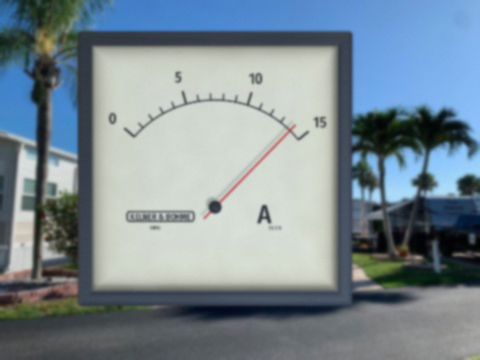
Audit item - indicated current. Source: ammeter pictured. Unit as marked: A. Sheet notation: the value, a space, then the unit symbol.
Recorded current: 14 A
